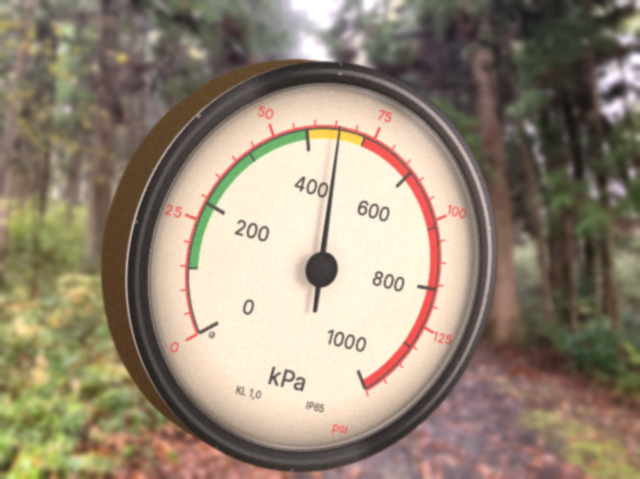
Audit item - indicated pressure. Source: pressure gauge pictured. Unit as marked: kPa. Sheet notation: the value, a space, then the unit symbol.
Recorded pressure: 450 kPa
